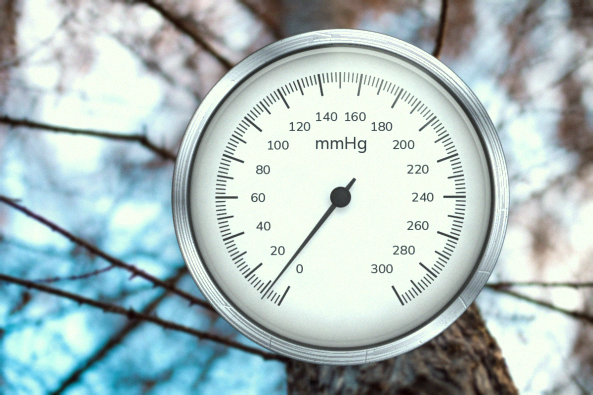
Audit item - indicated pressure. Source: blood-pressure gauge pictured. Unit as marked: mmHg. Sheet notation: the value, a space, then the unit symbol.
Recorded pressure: 8 mmHg
